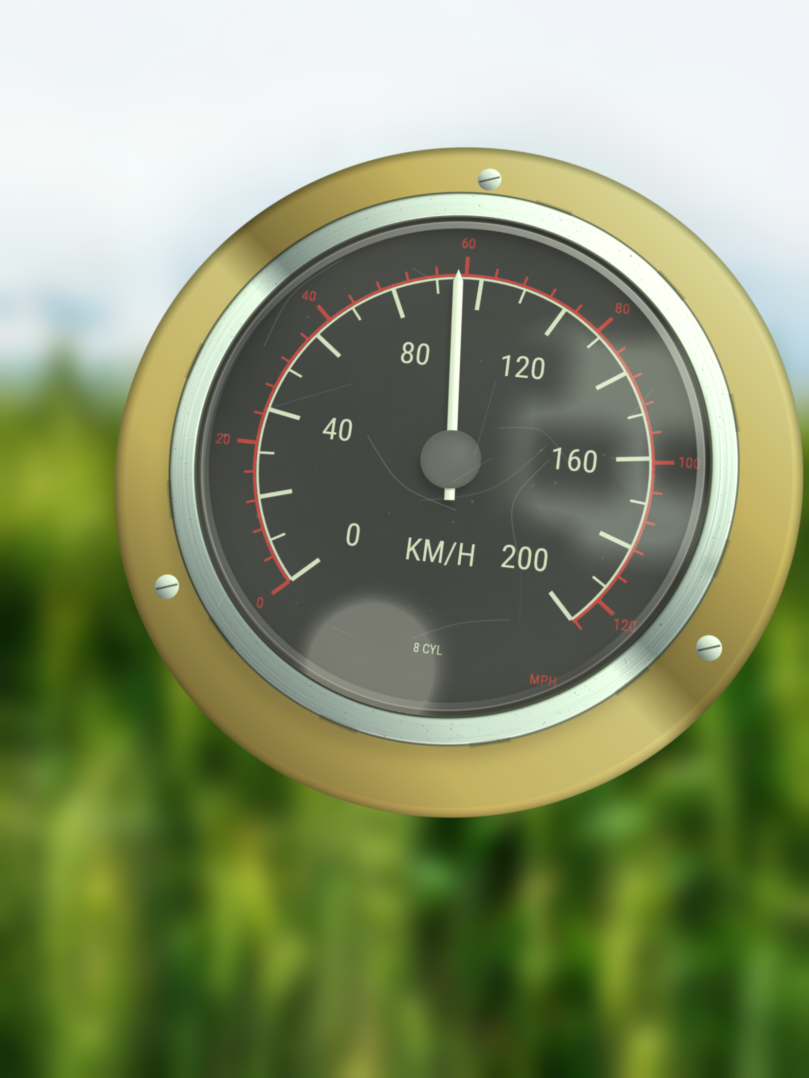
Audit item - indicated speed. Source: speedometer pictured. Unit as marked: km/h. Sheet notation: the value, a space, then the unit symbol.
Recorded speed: 95 km/h
